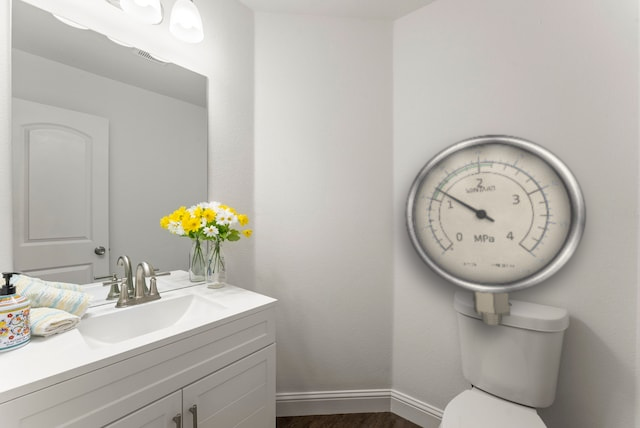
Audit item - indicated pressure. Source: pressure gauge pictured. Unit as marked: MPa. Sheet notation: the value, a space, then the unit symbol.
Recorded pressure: 1.2 MPa
